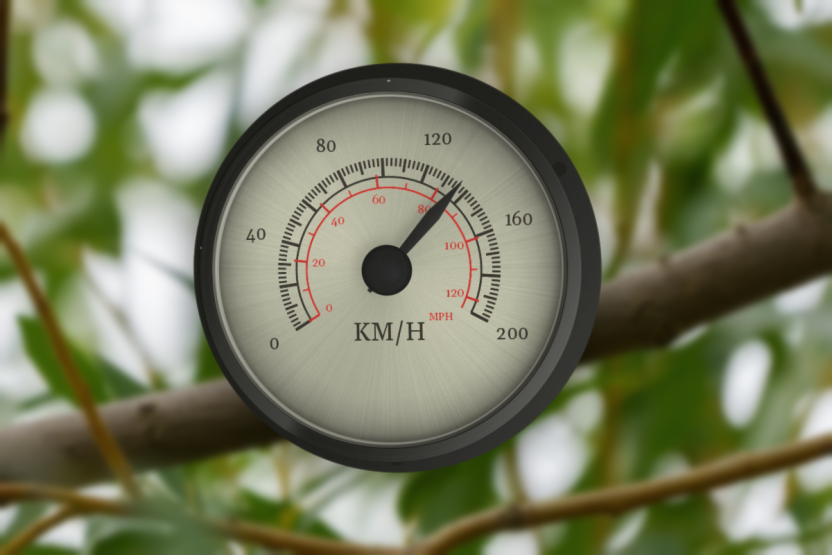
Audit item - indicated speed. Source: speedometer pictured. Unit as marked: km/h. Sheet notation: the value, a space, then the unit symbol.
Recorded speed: 136 km/h
